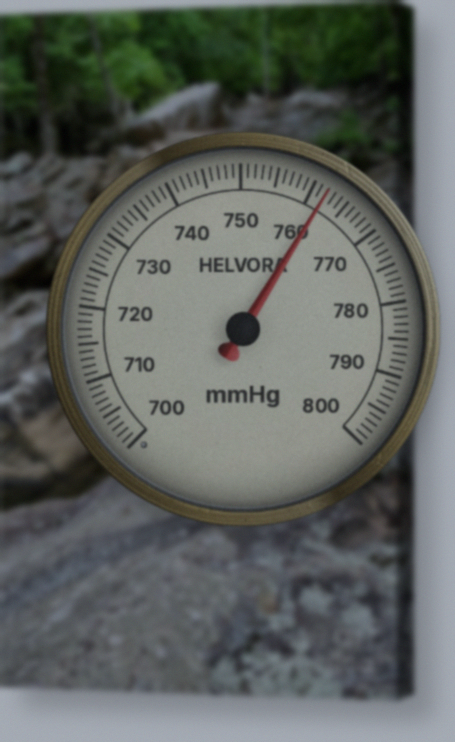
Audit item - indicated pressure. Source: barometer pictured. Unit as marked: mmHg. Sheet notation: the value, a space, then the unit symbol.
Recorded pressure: 762 mmHg
